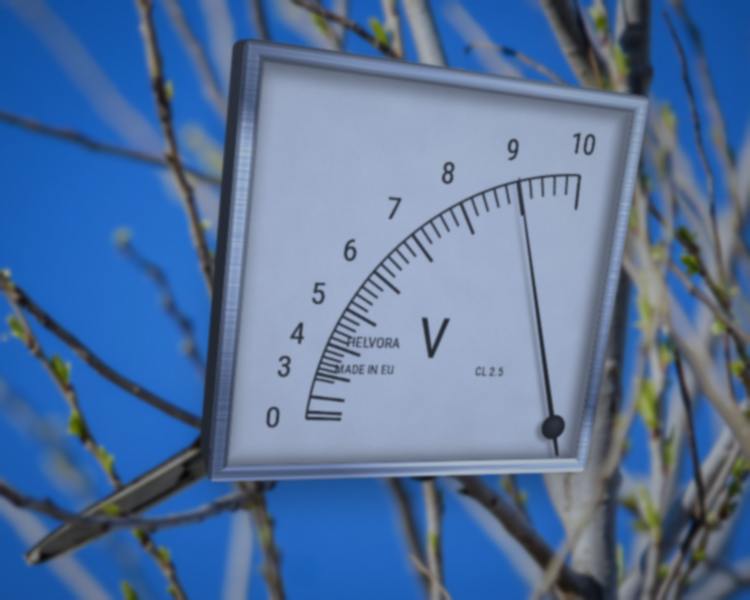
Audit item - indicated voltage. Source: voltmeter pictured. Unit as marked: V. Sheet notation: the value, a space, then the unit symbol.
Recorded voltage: 9 V
